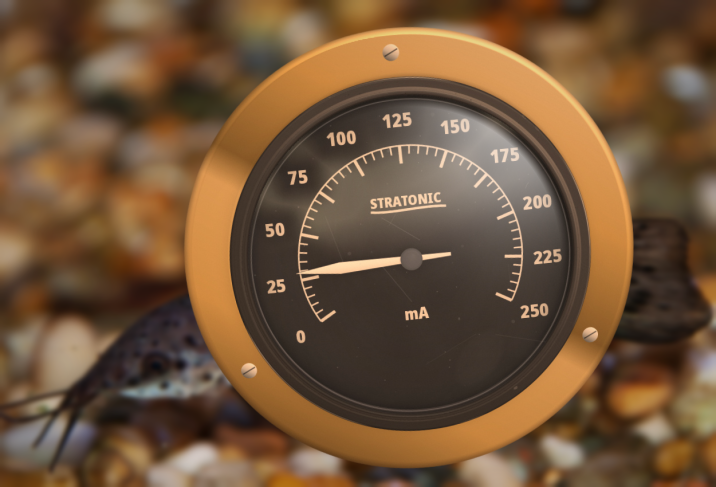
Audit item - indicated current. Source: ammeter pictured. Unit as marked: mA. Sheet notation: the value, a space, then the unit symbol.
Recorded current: 30 mA
